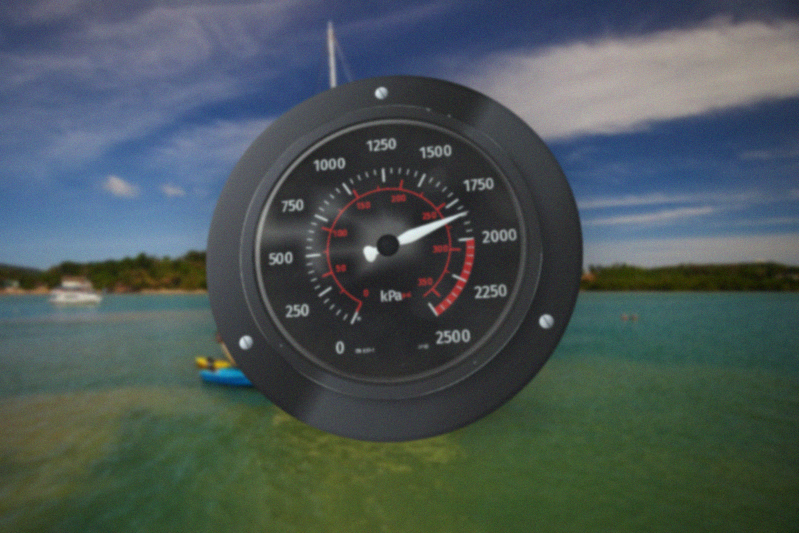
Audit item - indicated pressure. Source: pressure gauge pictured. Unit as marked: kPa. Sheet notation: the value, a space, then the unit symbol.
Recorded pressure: 1850 kPa
